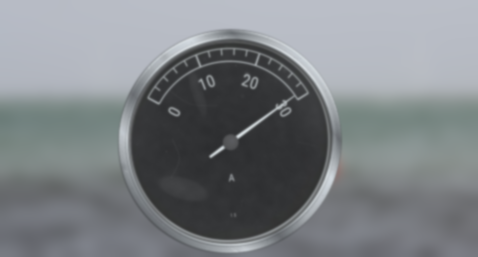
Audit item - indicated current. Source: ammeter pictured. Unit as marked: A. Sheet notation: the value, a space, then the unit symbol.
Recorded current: 29 A
